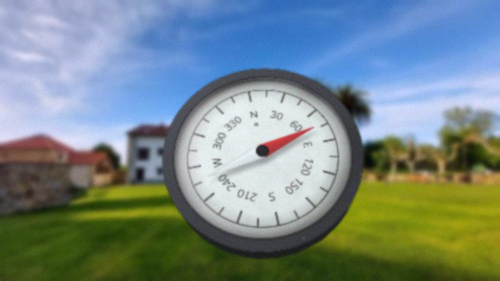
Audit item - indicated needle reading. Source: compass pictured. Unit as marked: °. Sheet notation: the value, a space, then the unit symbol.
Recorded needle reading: 75 °
